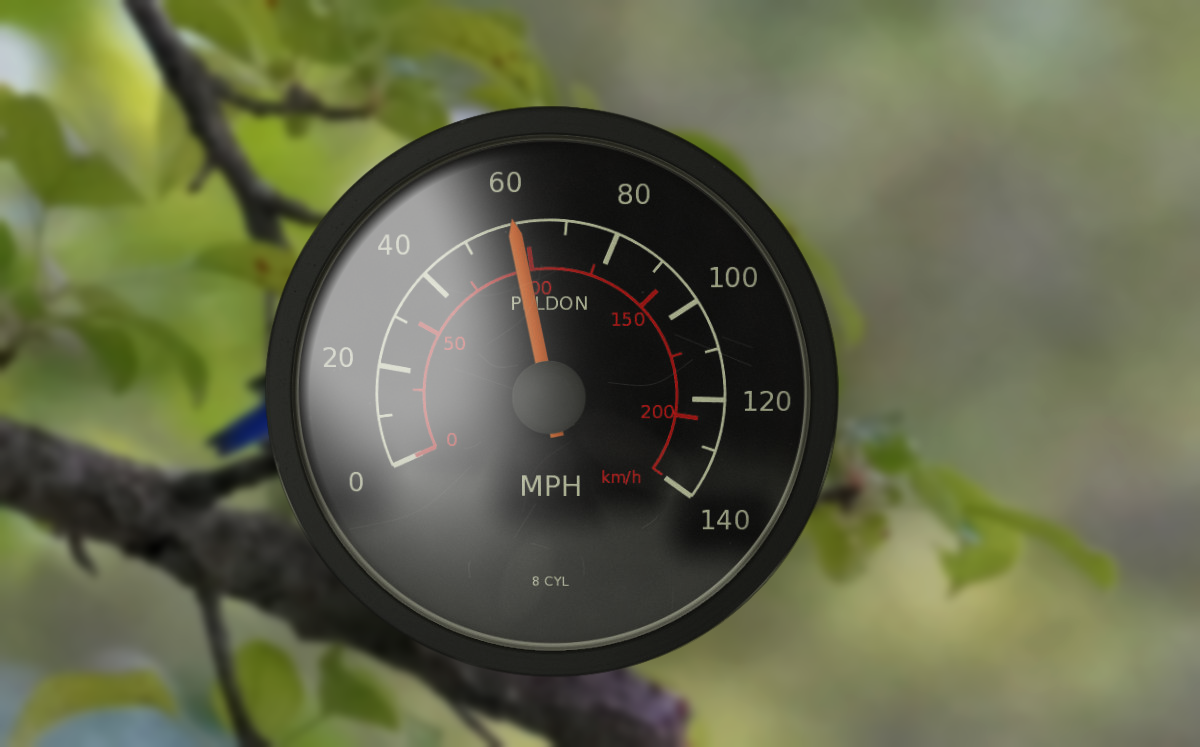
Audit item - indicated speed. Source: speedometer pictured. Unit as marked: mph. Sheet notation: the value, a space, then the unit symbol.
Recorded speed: 60 mph
